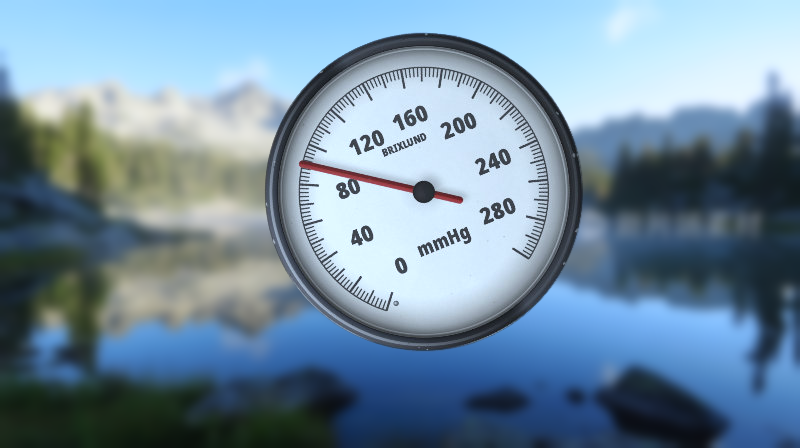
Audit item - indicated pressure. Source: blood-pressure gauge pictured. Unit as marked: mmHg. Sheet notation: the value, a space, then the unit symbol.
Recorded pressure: 90 mmHg
